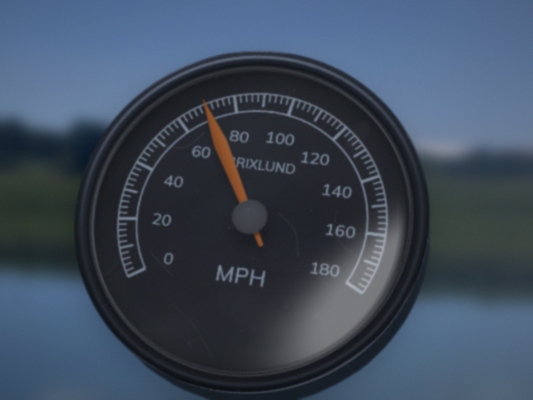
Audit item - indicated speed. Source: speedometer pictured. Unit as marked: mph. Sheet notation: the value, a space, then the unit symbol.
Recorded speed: 70 mph
